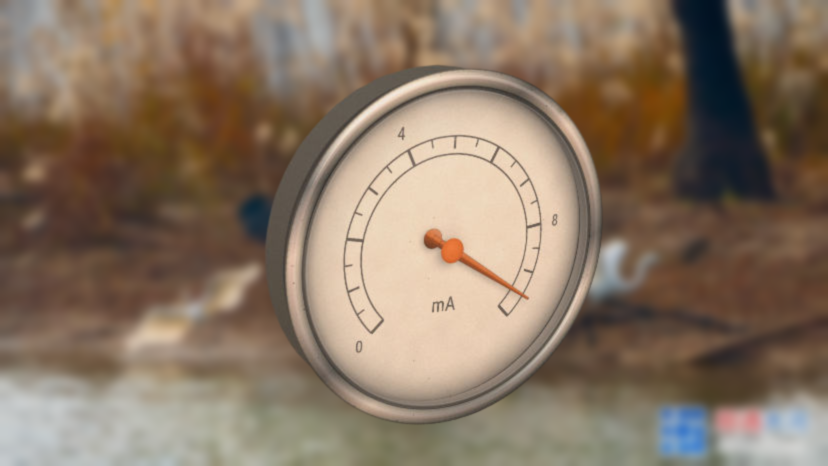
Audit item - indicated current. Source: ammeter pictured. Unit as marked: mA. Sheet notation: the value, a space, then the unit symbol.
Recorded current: 9.5 mA
